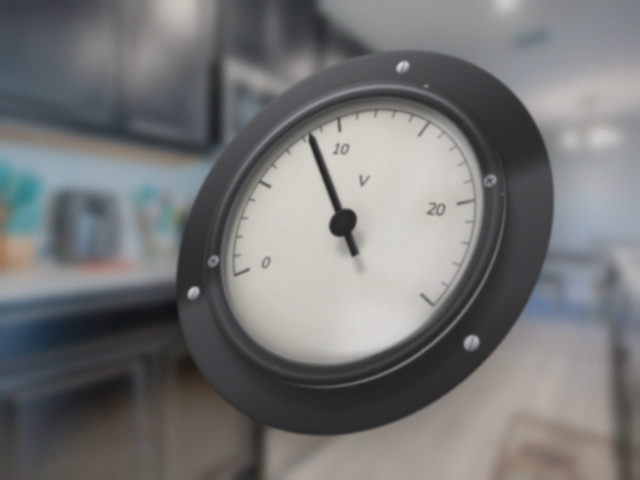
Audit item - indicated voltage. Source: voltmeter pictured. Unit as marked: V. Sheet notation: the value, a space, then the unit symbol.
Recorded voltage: 8.5 V
